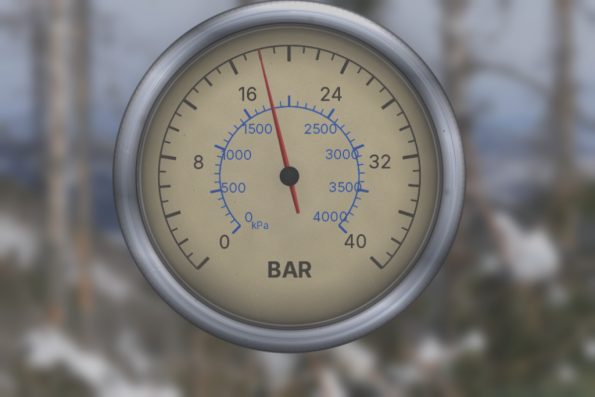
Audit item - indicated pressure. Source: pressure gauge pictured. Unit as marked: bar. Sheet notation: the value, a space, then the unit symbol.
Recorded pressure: 18 bar
